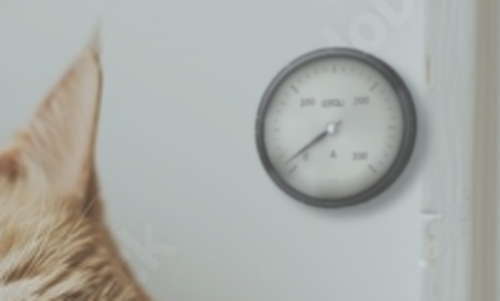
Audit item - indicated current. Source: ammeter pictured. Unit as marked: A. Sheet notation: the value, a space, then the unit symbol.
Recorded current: 10 A
